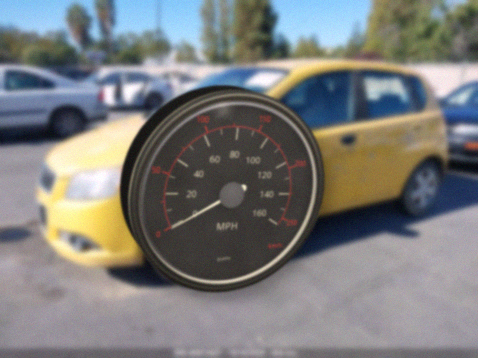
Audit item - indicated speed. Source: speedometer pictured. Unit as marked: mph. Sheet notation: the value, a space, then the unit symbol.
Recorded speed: 0 mph
